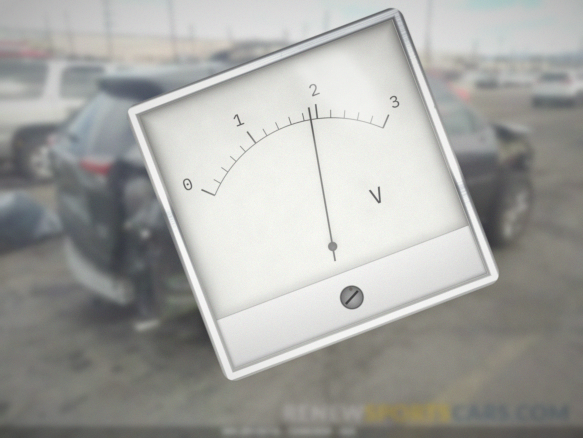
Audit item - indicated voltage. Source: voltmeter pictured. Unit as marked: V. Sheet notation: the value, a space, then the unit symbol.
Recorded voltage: 1.9 V
